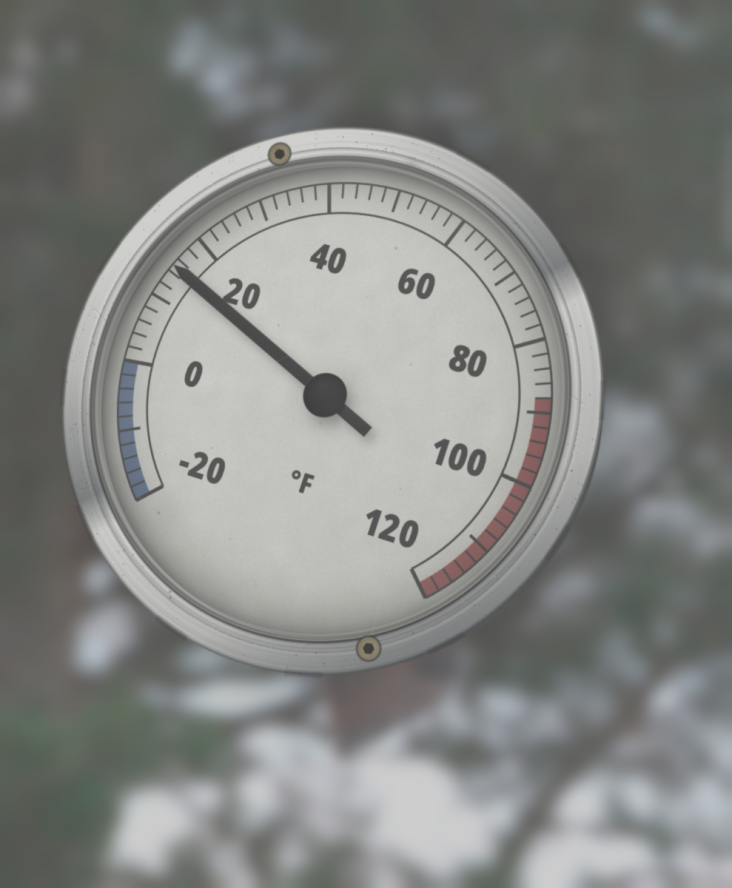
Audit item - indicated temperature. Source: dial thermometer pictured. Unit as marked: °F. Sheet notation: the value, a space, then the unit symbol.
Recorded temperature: 15 °F
